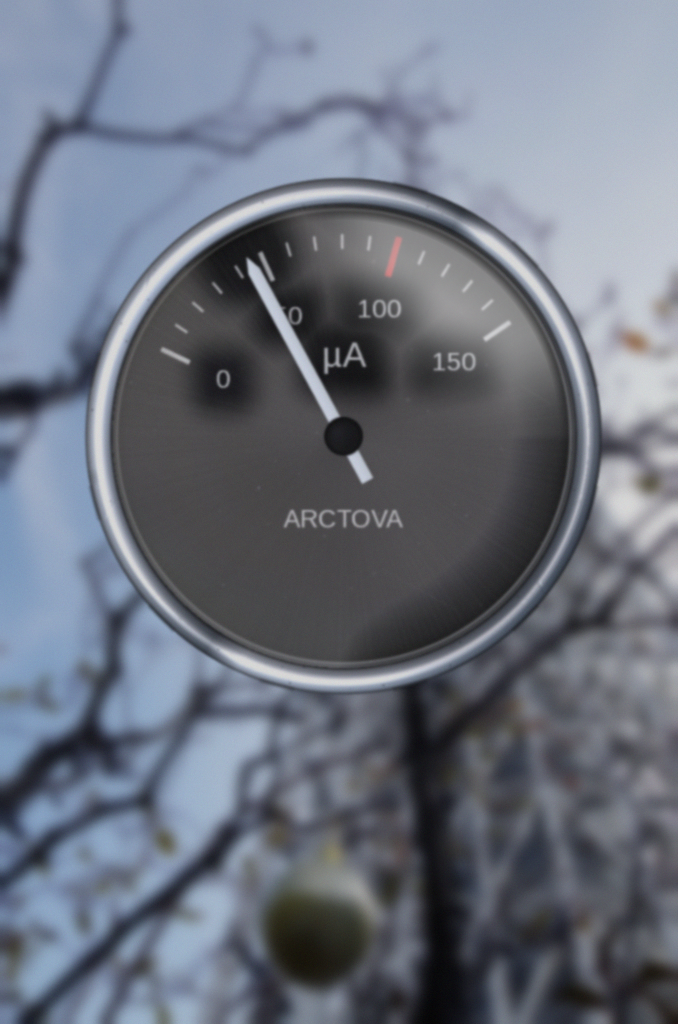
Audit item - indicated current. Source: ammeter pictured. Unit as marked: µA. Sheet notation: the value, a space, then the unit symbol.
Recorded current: 45 µA
